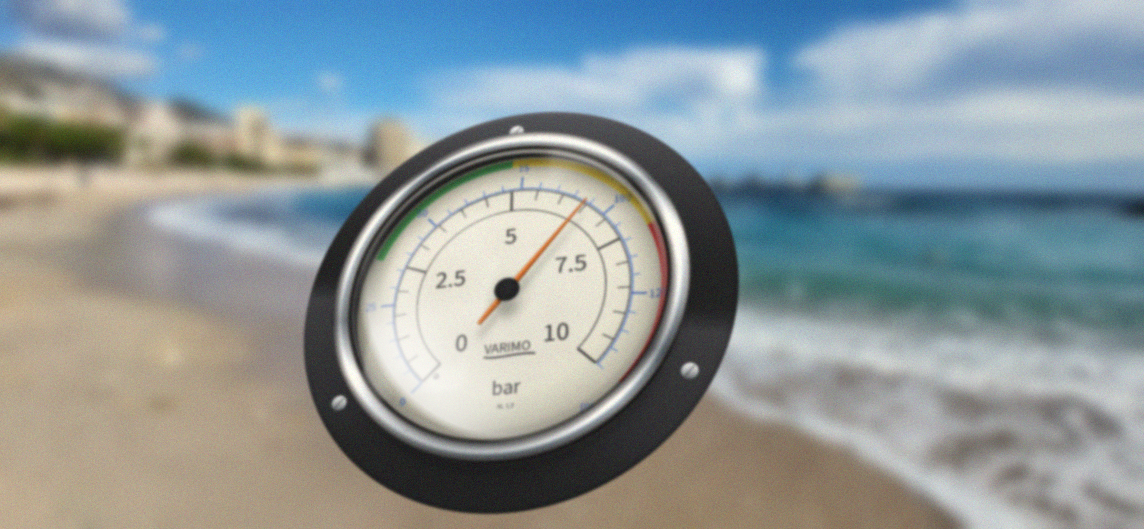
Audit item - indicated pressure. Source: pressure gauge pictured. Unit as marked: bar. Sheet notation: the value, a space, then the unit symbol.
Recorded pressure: 6.5 bar
